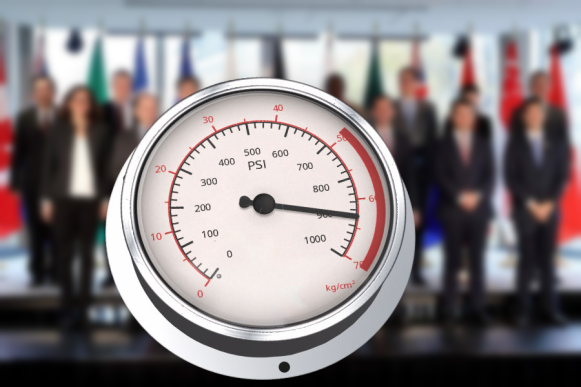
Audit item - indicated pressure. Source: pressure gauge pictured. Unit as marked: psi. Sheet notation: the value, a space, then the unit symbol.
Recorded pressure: 900 psi
